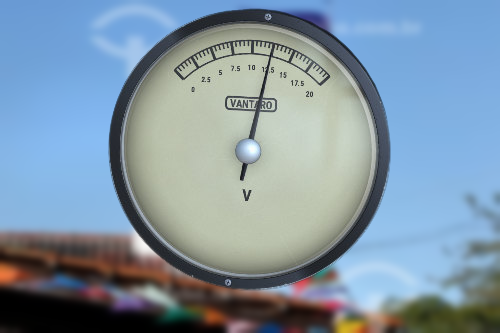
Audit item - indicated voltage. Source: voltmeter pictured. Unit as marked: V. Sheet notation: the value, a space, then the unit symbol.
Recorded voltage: 12.5 V
